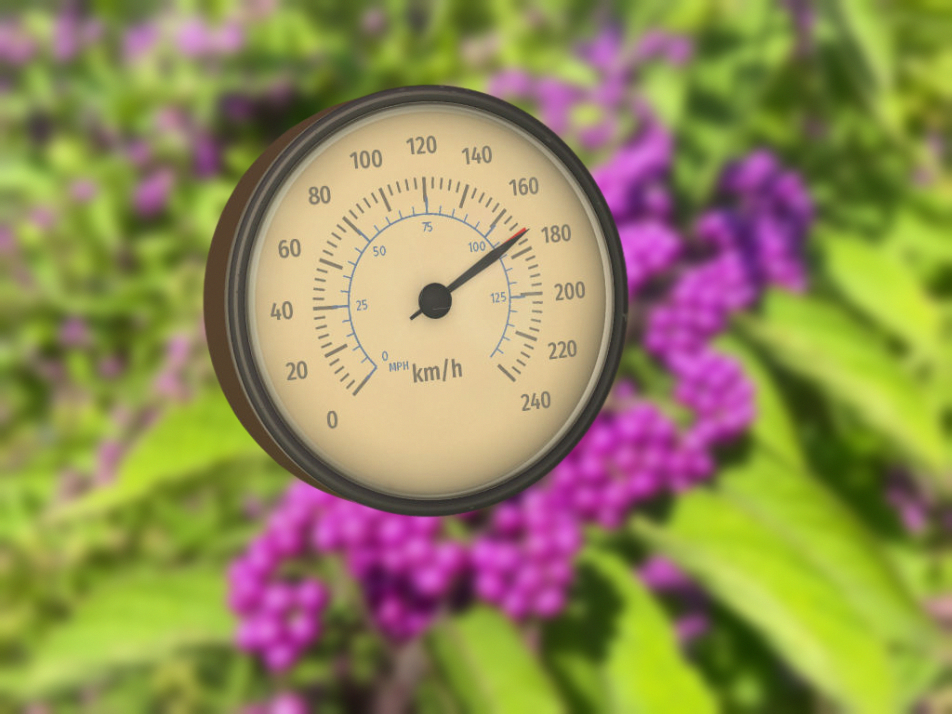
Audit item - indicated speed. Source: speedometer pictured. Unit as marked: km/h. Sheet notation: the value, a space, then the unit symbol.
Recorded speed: 172 km/h
